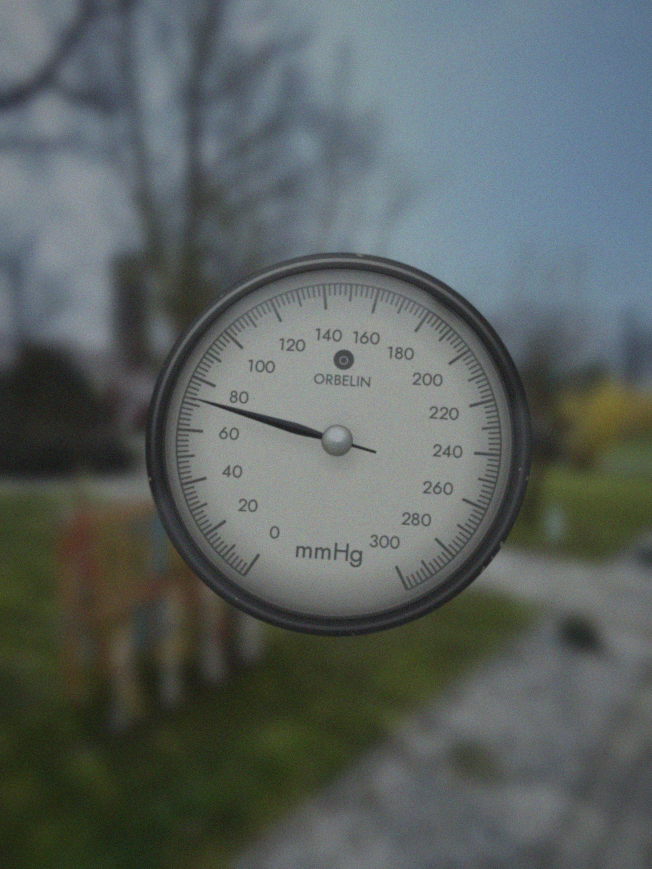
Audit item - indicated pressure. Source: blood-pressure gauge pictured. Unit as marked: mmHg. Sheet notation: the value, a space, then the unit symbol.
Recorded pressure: 72 mmHg
